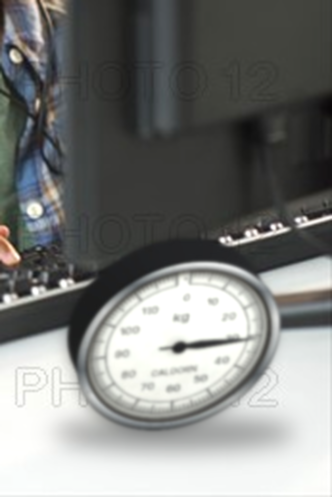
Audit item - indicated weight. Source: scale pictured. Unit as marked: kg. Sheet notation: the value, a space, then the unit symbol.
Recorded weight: 30 kg
